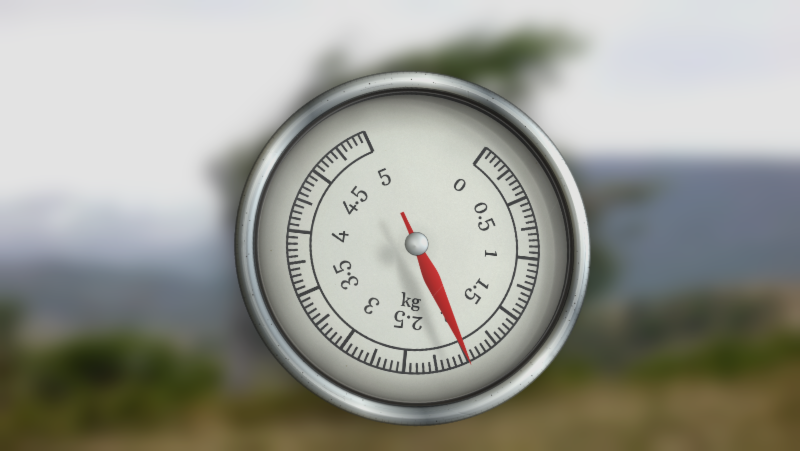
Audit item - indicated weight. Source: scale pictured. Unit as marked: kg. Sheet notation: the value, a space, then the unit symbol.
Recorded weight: 2 kg
